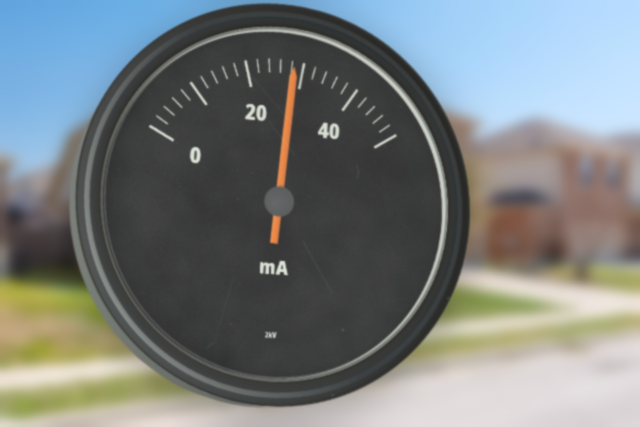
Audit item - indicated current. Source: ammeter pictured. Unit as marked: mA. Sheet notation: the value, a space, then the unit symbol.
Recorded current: 28 mA
